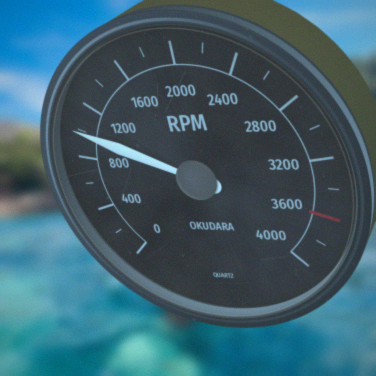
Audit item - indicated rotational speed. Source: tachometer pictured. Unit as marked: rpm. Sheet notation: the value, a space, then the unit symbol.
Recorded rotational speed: 1000 rpm
